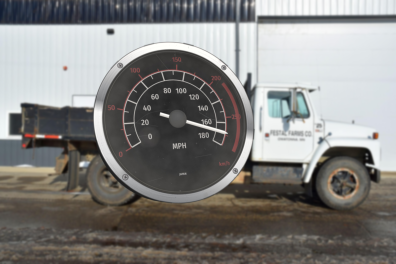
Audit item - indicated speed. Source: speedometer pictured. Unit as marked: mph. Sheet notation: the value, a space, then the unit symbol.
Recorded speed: 170 mph
